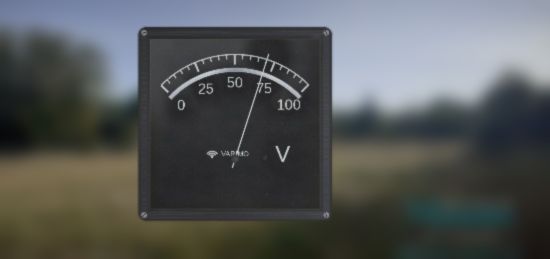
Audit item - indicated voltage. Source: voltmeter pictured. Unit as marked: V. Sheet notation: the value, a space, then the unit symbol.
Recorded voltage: 70 V
